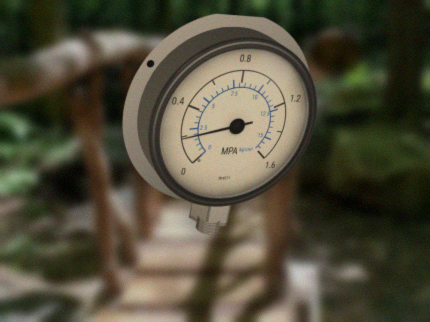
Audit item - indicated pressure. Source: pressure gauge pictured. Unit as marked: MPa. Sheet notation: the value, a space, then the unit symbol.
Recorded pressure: 0.2 MPa
